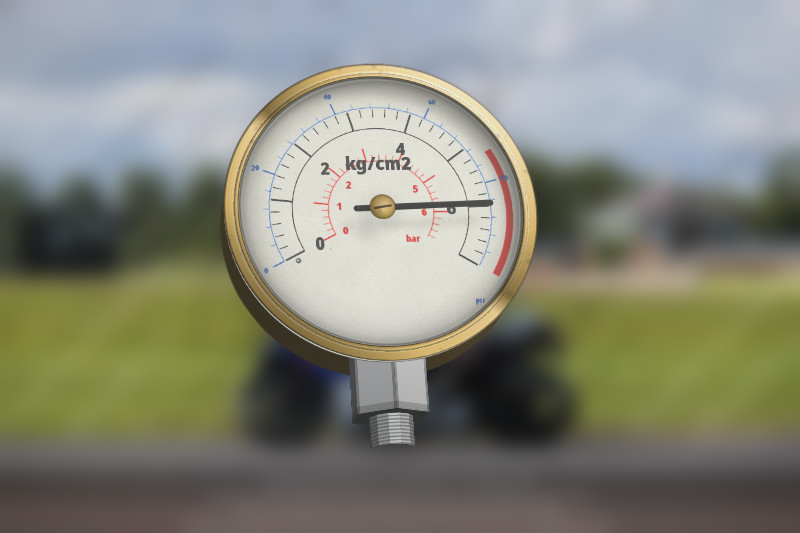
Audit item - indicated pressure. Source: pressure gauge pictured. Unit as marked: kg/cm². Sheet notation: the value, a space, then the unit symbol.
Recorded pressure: 6 kg/cm²
